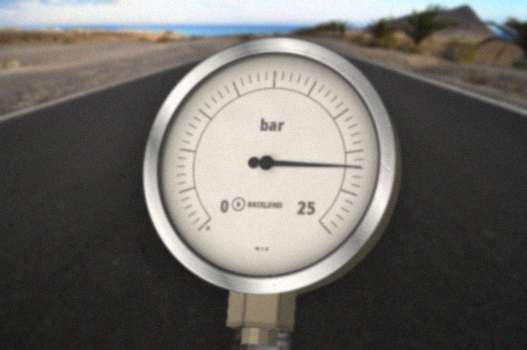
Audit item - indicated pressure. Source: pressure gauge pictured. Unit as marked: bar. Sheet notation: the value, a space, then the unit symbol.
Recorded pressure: 21 bar
